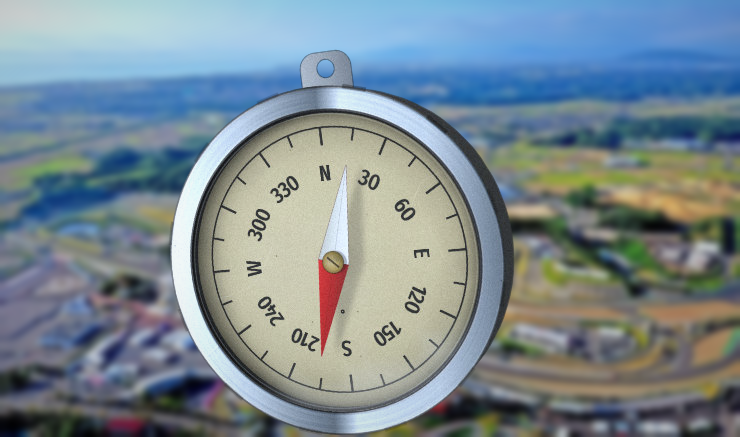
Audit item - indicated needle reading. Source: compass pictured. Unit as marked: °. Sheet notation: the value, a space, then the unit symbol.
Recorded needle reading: 195 °
